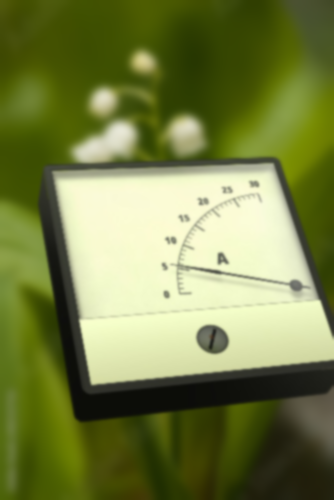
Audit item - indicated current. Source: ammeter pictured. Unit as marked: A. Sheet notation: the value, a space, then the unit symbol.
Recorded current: 5 A
